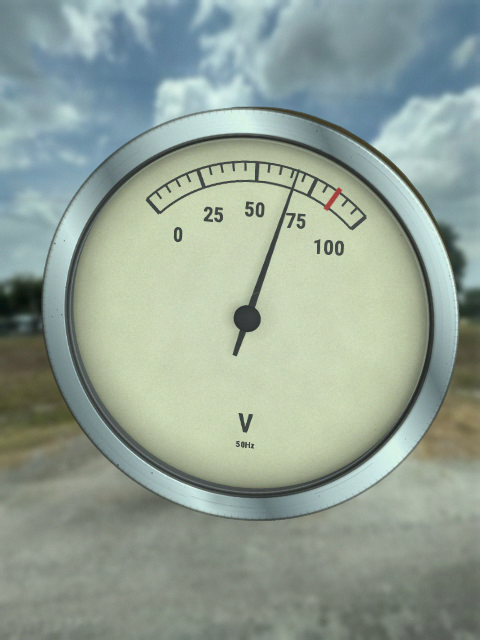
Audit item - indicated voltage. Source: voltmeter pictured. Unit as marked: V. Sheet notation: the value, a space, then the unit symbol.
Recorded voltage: 67.5 V
